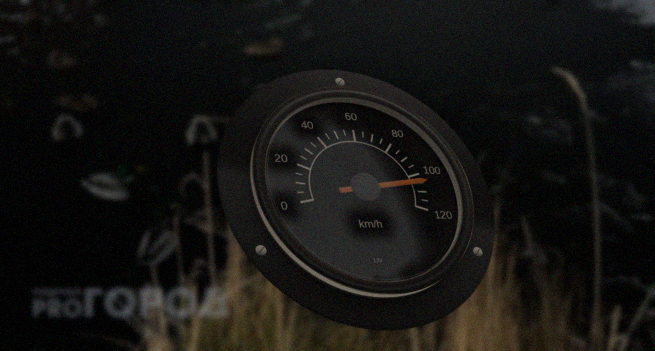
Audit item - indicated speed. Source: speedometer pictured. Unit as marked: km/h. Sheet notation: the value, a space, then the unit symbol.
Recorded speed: 105 km/h
